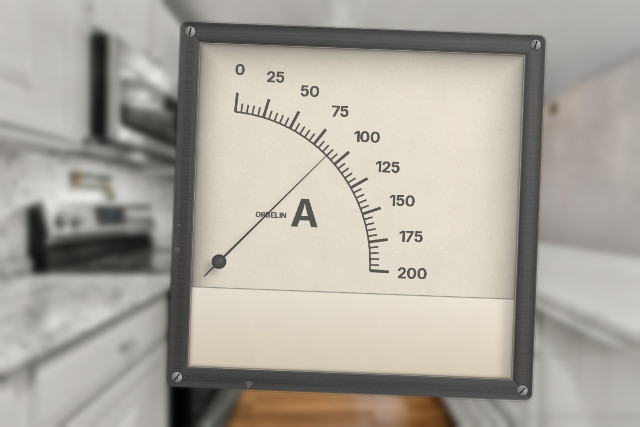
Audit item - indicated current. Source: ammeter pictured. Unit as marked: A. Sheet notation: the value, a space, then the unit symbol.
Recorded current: 90 A
